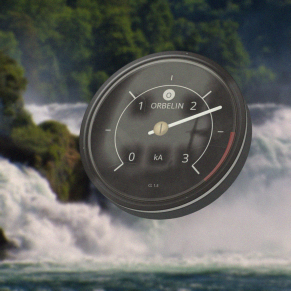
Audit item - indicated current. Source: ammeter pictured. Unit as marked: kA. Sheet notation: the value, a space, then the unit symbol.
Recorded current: 2.25 kA
